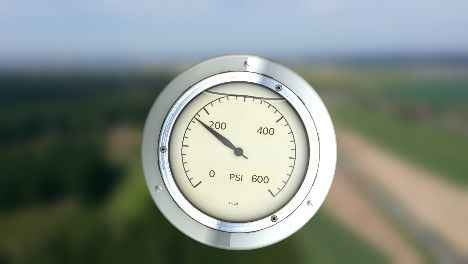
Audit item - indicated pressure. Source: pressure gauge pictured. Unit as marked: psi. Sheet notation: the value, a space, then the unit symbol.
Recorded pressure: 170 psi
